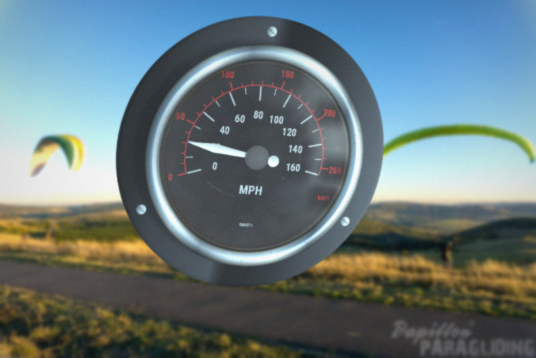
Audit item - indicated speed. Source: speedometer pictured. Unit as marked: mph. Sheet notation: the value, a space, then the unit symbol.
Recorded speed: 20 mph
